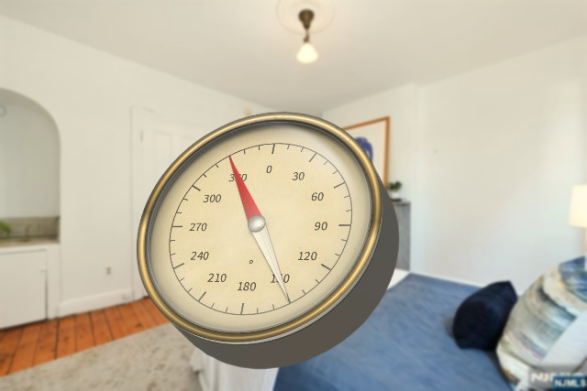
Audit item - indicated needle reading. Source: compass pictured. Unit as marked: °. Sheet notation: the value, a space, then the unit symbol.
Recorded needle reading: 330 °
